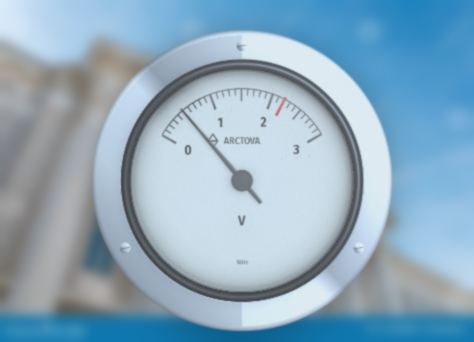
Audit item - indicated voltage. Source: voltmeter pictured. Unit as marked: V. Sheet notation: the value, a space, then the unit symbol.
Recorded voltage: 0.5 V
